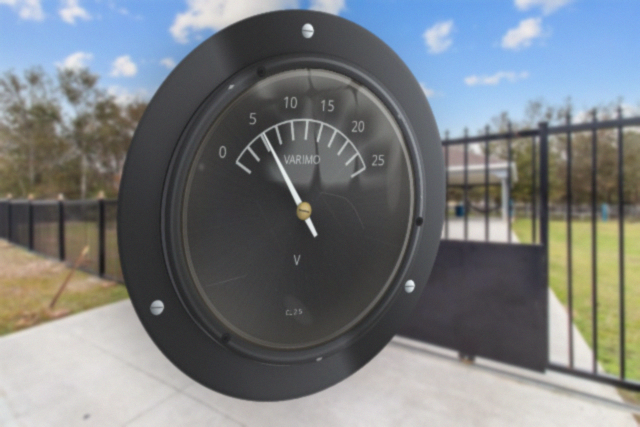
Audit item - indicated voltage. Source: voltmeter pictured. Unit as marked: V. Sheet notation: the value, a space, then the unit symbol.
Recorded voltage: 5 V
